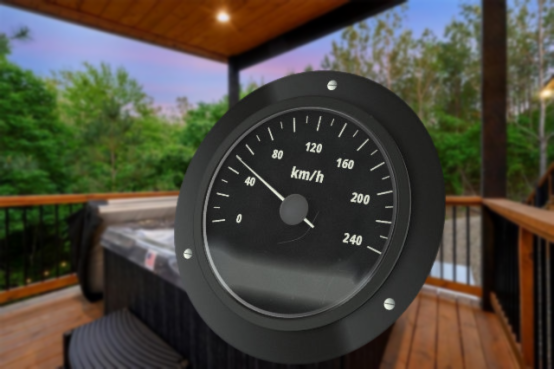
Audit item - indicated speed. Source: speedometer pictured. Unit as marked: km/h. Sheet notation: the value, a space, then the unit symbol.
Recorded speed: 50 km/h
